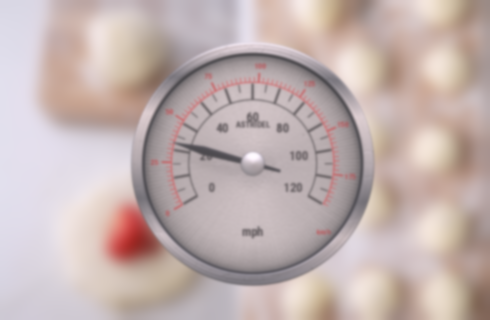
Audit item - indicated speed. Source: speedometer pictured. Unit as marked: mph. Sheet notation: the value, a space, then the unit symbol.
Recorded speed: 22.5 mph
